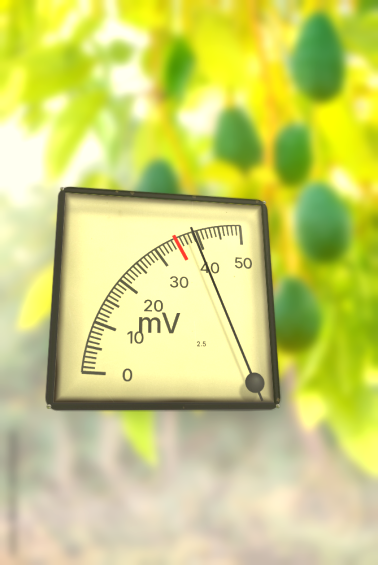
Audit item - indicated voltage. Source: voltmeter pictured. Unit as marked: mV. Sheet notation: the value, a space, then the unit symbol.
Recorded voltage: 39 mV
